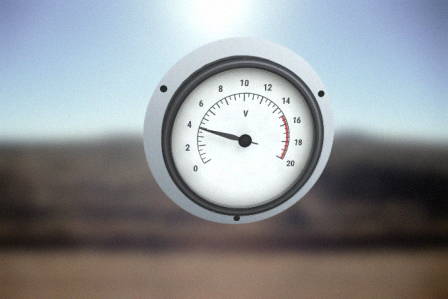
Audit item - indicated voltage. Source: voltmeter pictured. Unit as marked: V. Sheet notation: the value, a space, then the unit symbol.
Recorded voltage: 4 V
